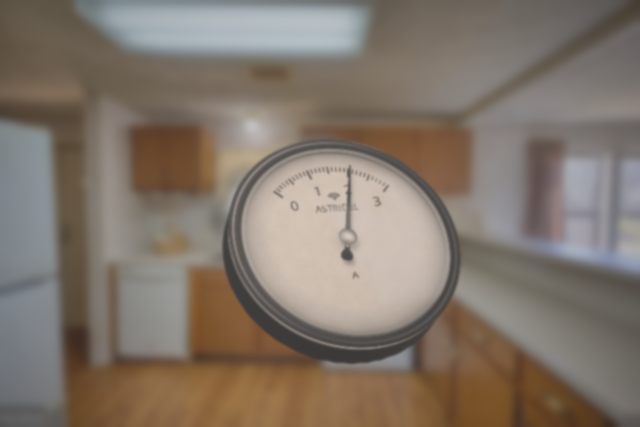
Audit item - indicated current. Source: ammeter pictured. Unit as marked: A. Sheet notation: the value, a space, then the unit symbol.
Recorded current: 2 A
